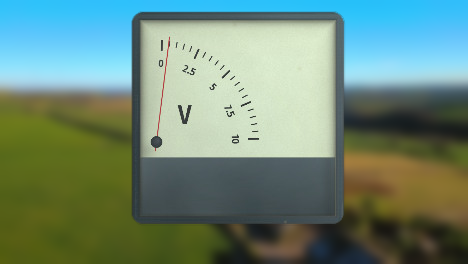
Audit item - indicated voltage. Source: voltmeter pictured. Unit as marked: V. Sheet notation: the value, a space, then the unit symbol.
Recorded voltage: 0.5 V
